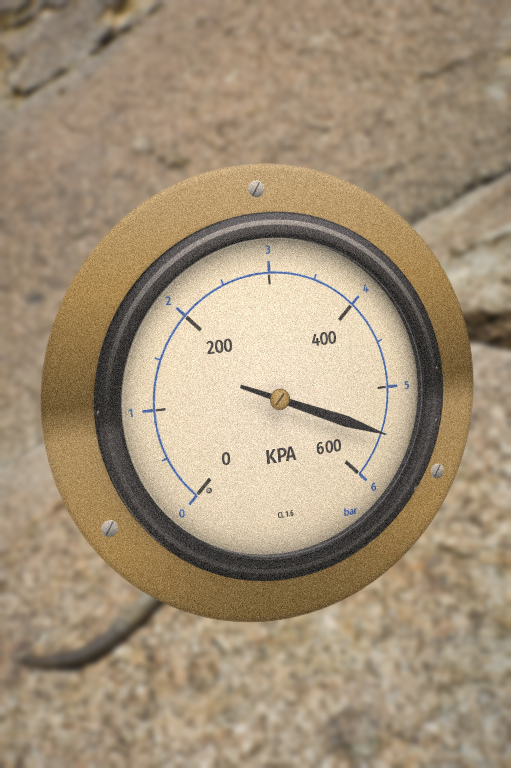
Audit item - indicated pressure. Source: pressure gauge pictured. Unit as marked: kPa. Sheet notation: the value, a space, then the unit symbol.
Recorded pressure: 550 kPa
